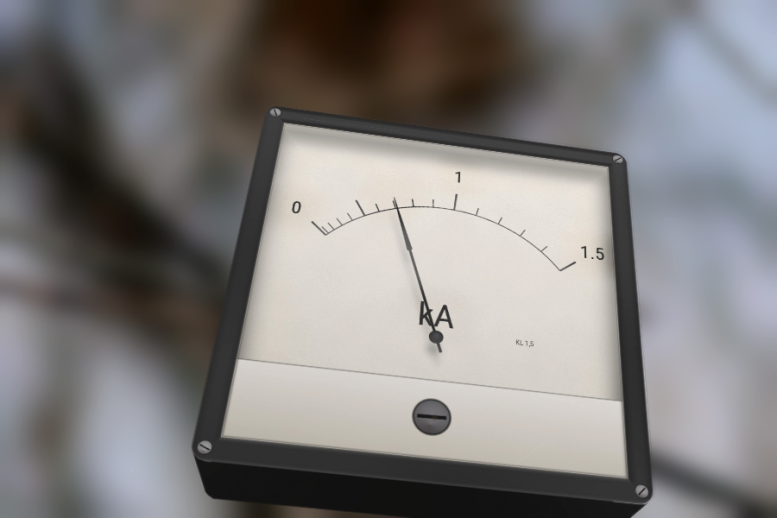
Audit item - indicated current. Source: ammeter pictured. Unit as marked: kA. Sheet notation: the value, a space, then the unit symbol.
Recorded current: 0.7 kA
